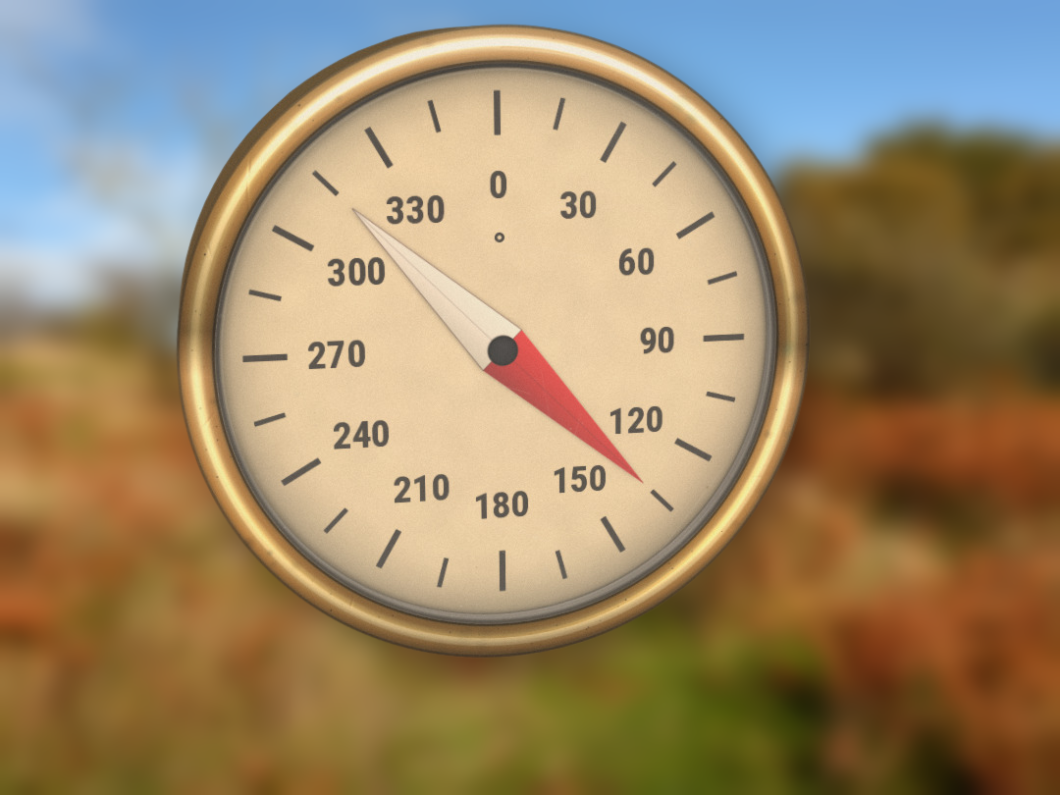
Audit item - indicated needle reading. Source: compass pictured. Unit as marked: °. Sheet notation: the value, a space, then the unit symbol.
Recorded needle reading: 135 °
